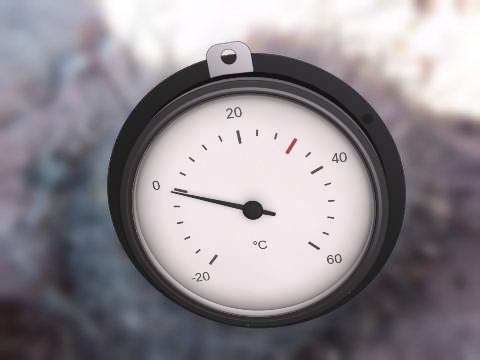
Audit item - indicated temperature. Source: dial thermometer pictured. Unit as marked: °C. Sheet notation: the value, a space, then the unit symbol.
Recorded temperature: 0 °C
